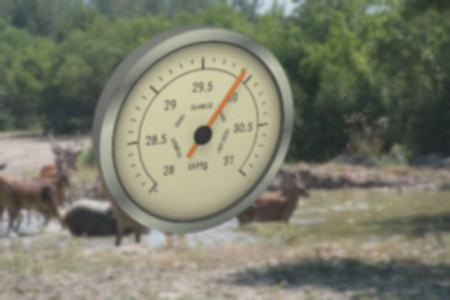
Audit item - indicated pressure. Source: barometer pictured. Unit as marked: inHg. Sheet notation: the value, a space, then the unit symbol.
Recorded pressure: 29.9 inHg
